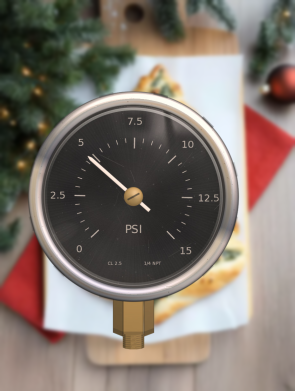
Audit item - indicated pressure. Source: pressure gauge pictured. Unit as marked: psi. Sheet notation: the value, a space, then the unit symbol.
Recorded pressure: 4.75 psi
